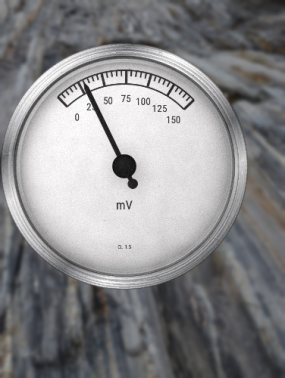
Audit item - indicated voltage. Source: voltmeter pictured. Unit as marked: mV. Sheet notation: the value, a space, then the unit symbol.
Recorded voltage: 30 mV
